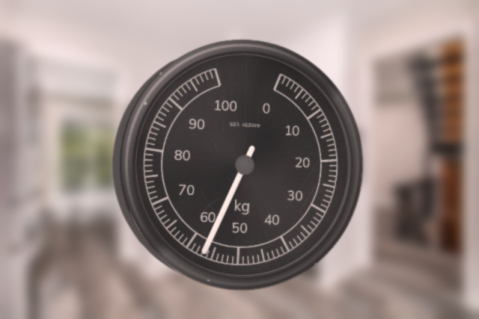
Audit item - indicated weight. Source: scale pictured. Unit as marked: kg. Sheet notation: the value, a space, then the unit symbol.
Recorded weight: 57 kg
